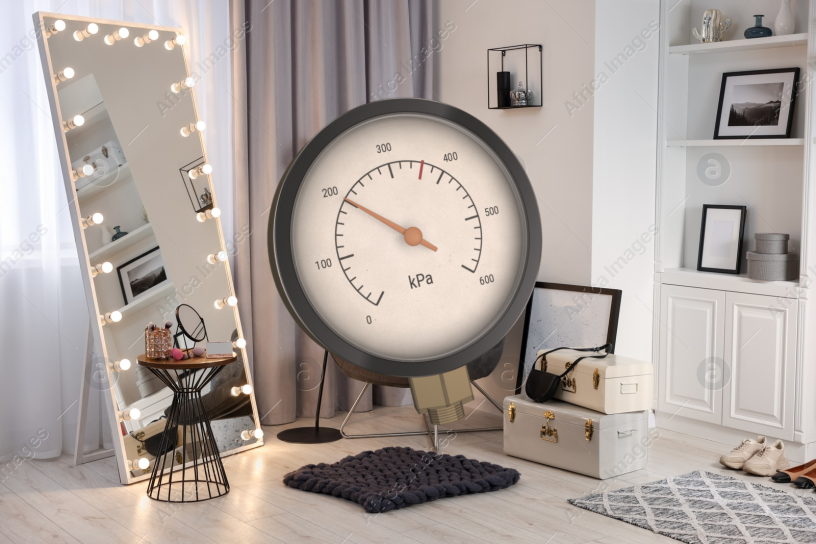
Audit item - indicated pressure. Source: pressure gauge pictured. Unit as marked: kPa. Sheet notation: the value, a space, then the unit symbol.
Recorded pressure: 200 kPa
